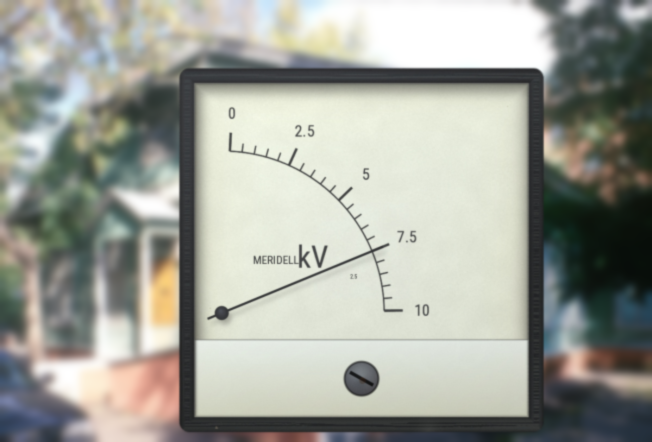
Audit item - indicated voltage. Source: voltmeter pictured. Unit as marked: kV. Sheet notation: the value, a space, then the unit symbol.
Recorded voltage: 7.5 kV
